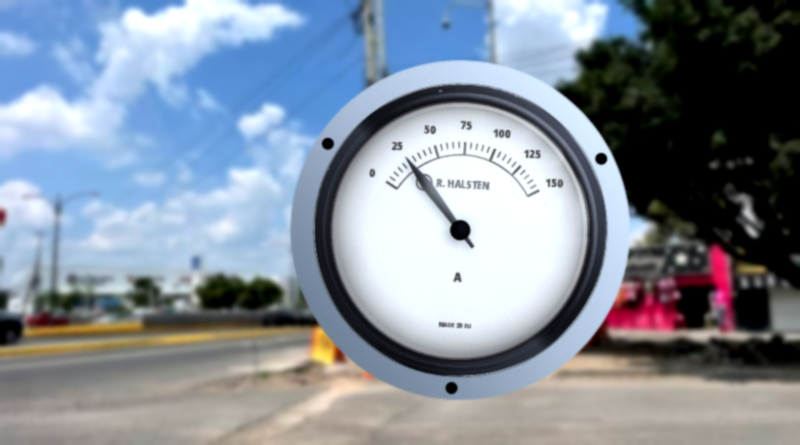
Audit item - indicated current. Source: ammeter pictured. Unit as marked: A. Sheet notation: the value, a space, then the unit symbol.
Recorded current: 25 A
